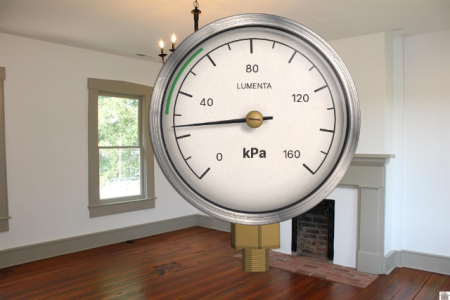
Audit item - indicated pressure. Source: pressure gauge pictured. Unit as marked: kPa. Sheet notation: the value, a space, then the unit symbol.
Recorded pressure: 25 kPa
